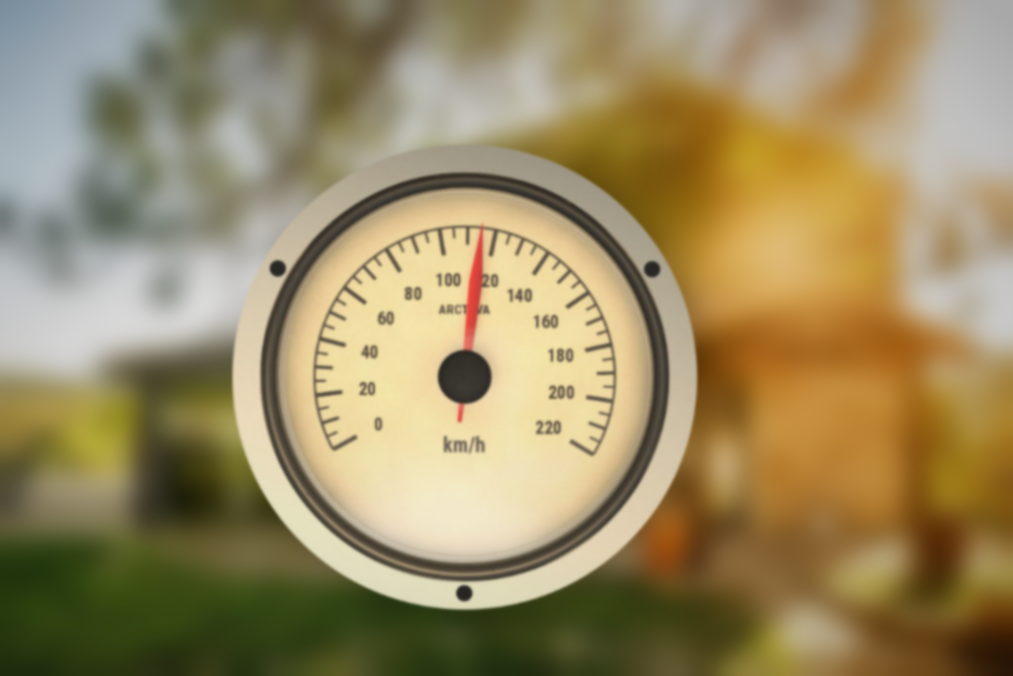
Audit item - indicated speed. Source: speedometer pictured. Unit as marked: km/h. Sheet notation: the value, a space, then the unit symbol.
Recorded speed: 115 km/h
